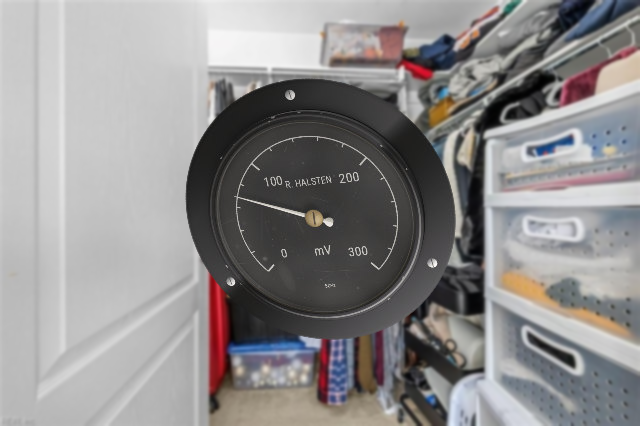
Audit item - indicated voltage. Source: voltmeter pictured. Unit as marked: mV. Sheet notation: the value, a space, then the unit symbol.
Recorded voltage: 70 mV
